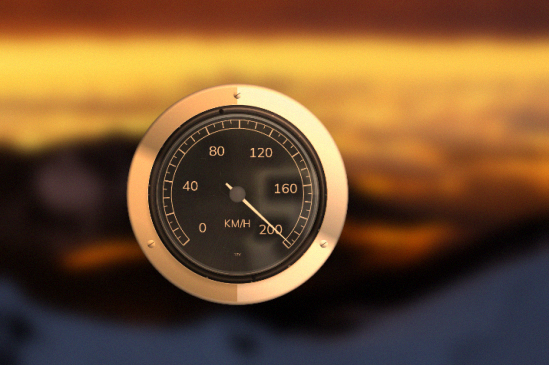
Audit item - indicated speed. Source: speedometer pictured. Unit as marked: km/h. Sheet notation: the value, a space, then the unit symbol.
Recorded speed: 197.5 km/h
